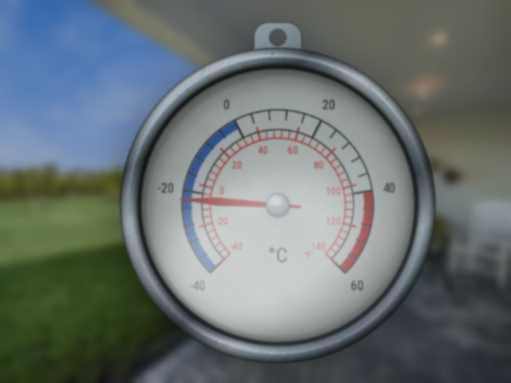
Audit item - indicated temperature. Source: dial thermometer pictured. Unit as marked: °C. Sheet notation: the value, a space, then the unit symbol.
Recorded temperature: -22 °C
